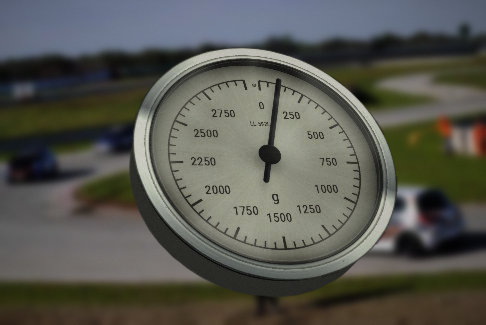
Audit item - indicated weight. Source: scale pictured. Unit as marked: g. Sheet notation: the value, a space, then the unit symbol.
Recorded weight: 100 g
